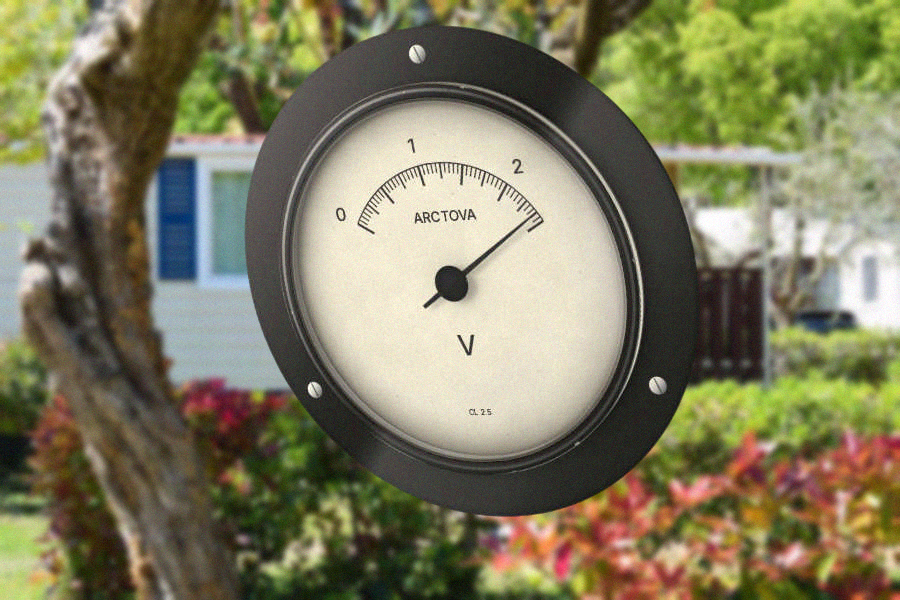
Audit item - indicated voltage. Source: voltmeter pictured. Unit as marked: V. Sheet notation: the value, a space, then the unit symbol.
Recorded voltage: 2.4 V
